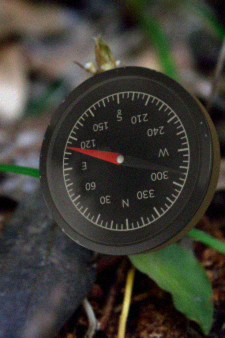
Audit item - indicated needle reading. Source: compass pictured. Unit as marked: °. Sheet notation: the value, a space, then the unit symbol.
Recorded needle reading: 110 °
